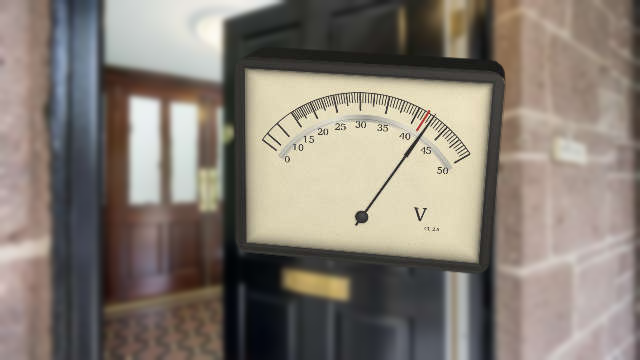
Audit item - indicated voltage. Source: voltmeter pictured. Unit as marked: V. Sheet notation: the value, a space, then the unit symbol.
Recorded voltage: 42.5 V
